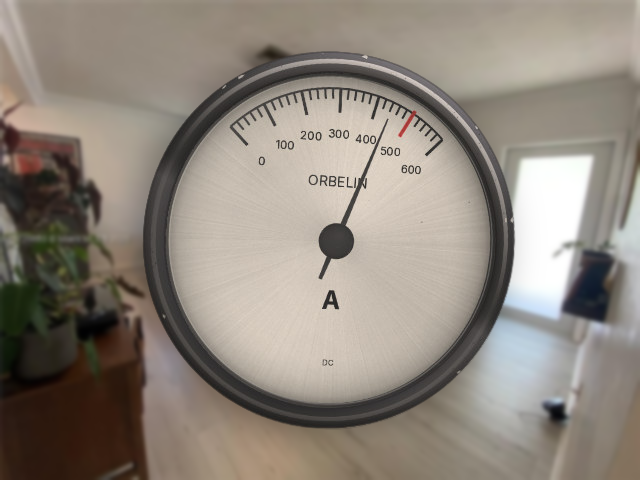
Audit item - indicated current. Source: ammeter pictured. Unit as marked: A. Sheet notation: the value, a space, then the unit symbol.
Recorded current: 440 A
